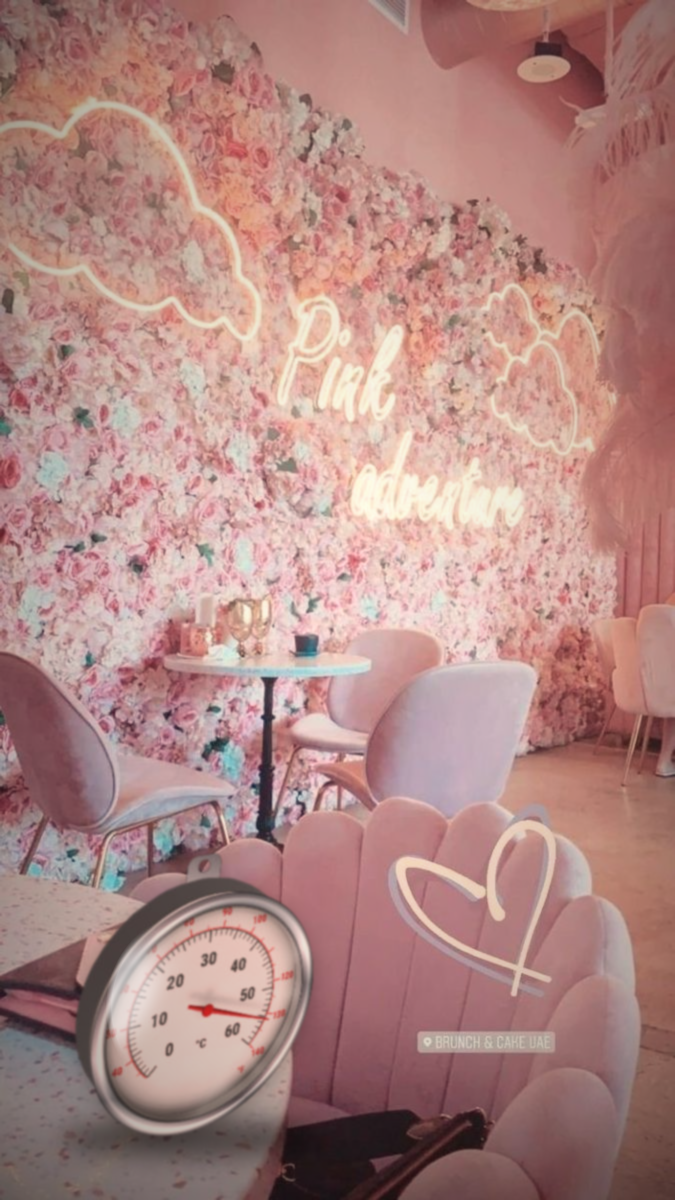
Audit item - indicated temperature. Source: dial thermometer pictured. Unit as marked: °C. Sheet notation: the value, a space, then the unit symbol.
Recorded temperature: 55 °C
